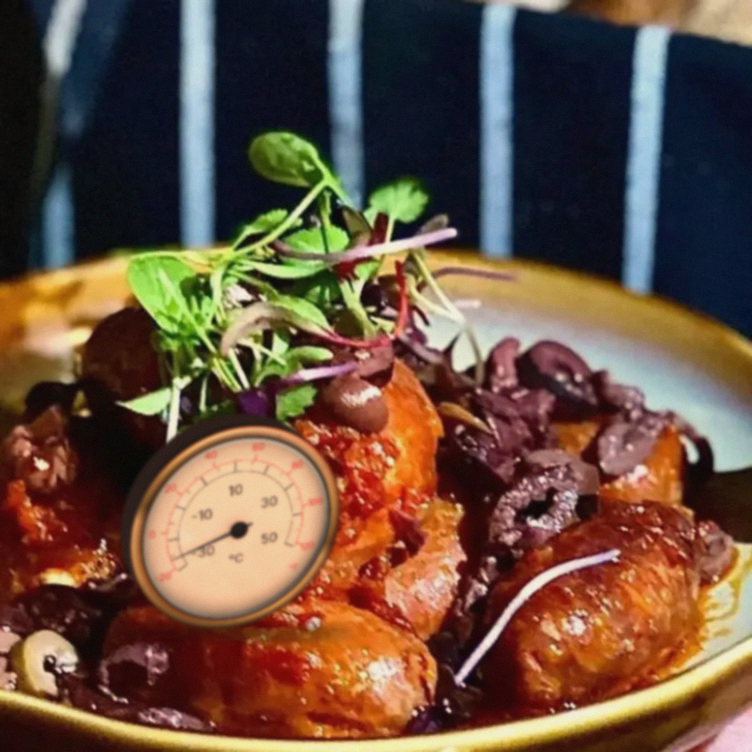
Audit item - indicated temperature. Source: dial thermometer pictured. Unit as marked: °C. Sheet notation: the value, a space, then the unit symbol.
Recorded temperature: -25 °C
